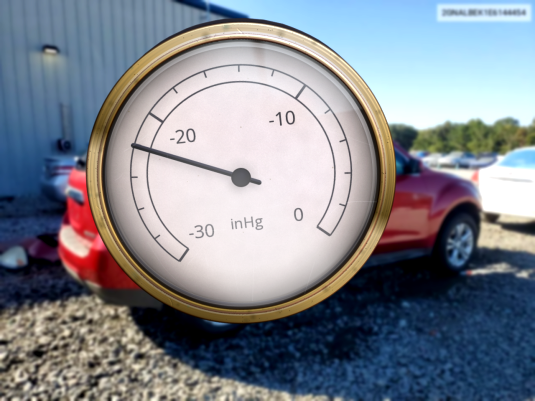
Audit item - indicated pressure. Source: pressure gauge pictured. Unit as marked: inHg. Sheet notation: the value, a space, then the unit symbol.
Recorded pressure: -22 inHg
